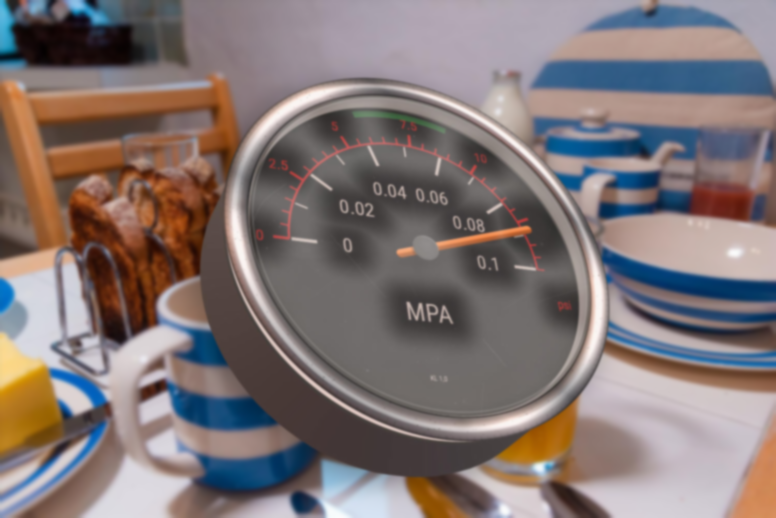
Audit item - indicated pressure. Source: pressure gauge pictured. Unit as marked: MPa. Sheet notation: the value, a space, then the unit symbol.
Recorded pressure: 0.09 MPa
